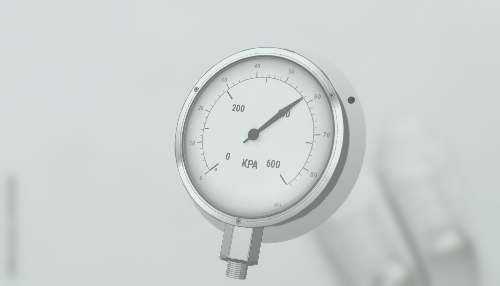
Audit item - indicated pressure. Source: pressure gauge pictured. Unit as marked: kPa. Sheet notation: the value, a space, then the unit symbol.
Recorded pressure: 400 kPa
